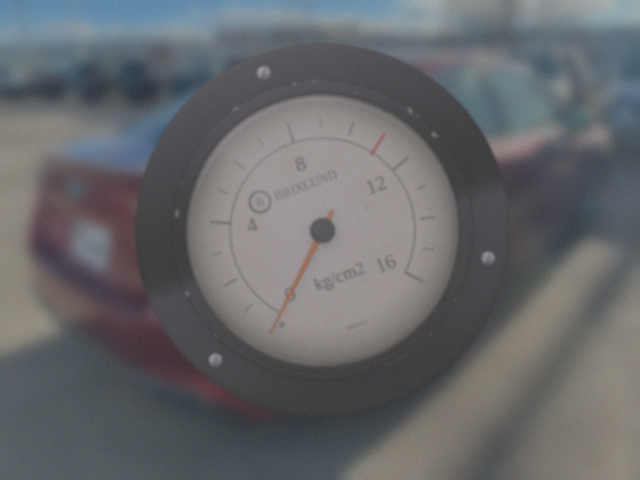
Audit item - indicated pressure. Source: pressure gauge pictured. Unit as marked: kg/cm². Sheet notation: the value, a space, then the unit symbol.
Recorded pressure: 0 kg/cm²
